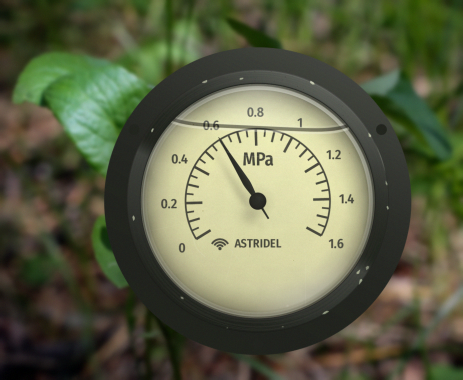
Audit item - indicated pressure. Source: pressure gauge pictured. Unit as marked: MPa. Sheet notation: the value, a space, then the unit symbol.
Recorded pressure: 0.6 MPa
